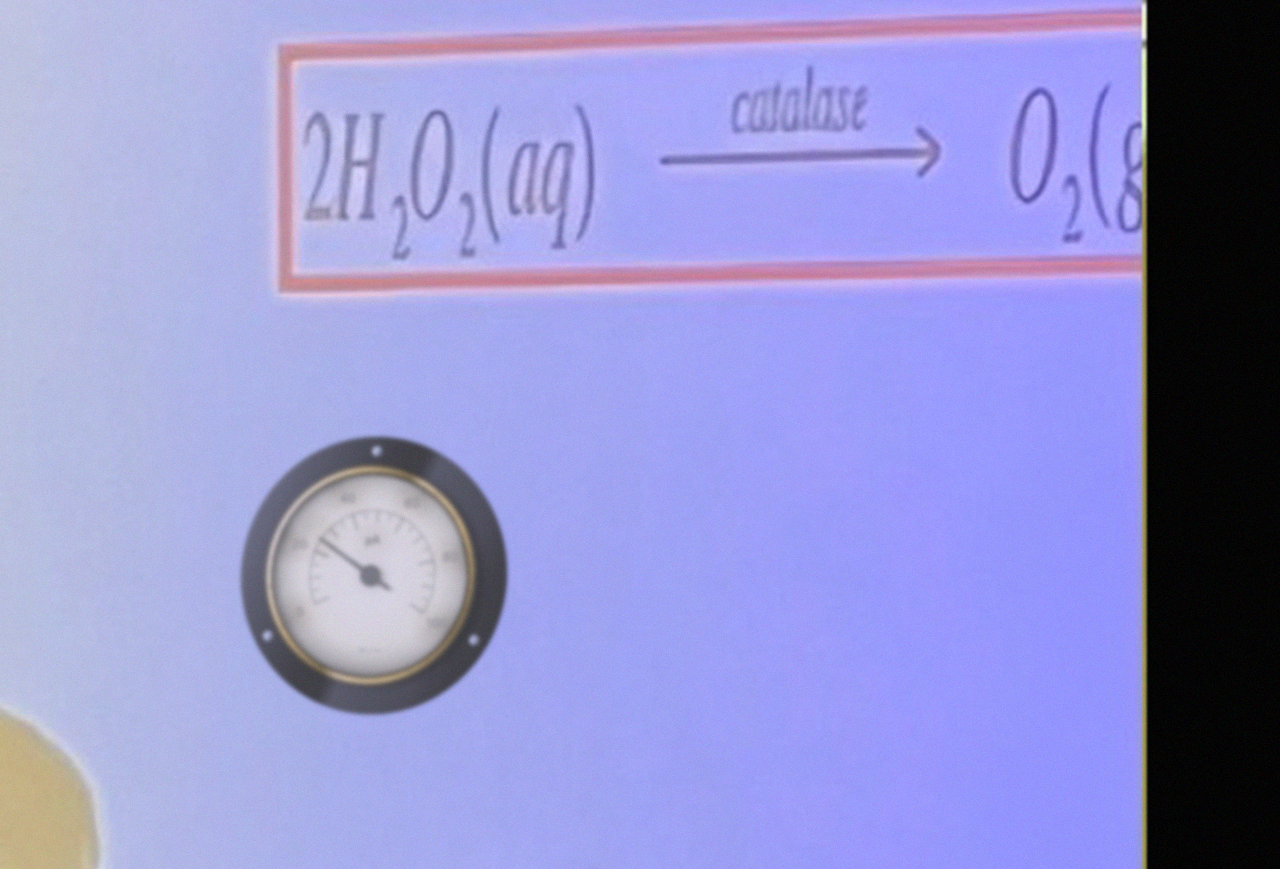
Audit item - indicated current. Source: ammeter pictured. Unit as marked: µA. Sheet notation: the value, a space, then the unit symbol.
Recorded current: 25 µA
